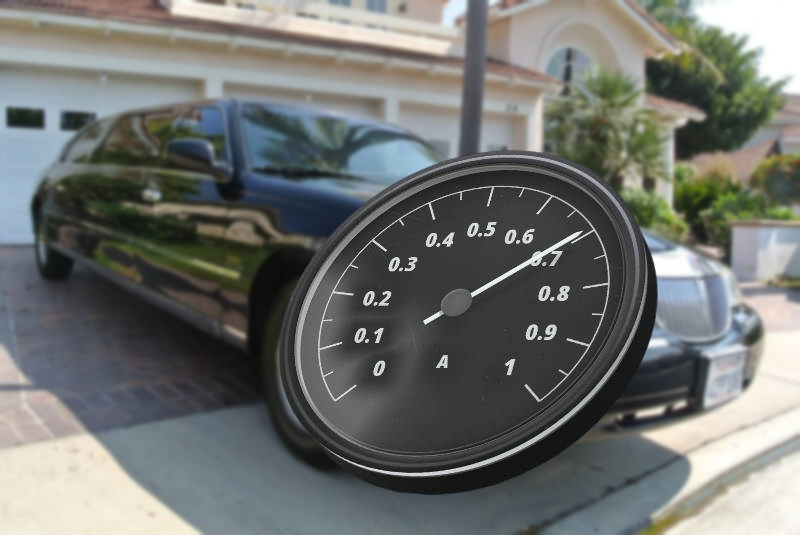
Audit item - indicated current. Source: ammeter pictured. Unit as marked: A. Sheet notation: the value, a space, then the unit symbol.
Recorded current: 0.7 A
